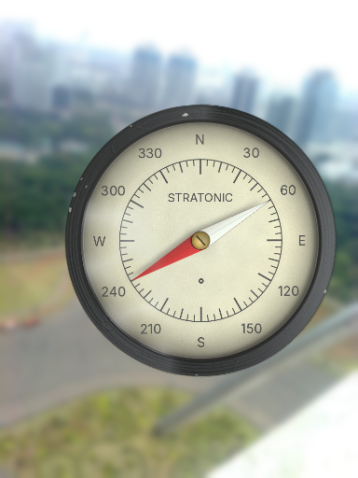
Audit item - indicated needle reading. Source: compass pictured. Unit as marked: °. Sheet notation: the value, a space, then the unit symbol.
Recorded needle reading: 240 °
